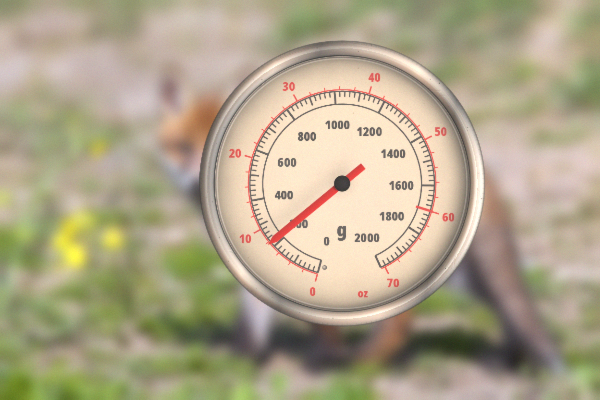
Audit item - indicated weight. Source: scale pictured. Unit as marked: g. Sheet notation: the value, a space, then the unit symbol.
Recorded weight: 220 g
